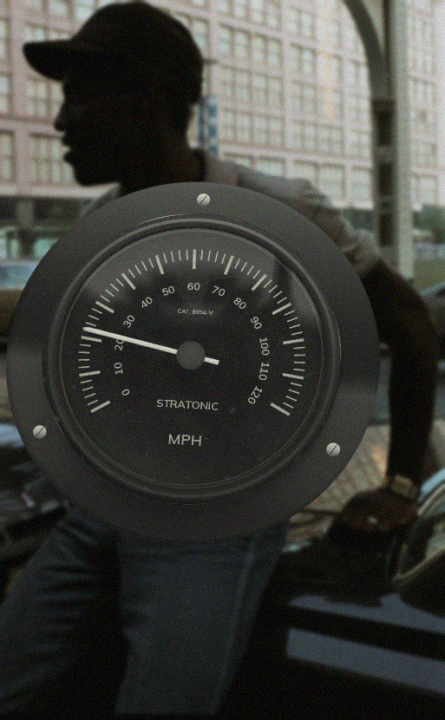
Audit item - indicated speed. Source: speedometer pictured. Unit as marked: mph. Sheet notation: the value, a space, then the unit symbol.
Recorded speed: 22 mph
